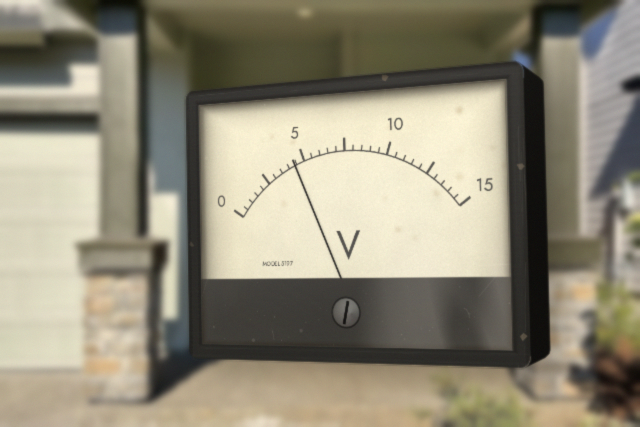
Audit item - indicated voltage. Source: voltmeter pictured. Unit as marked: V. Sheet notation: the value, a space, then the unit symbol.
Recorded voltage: 4.5 V
